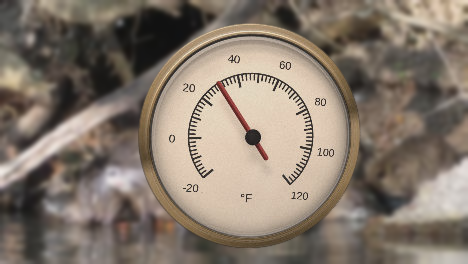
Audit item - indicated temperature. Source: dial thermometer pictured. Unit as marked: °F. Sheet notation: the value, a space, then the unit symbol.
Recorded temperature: 30 °F
